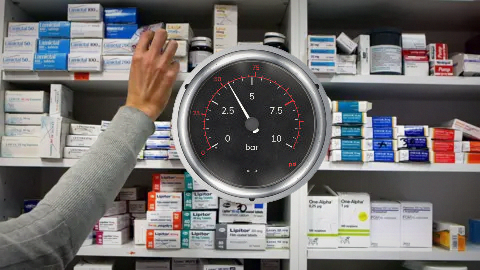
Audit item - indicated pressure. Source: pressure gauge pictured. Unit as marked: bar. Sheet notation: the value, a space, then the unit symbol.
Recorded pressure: 3.75 bar
